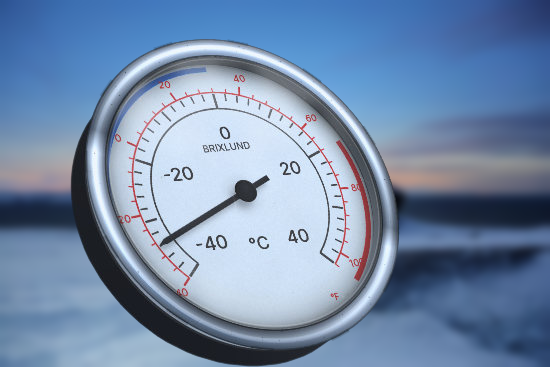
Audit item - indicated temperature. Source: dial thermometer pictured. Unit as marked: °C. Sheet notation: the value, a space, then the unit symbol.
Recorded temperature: -34 °C
